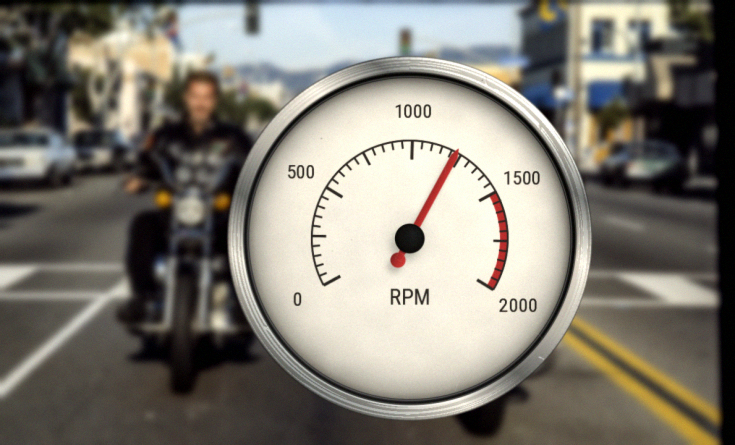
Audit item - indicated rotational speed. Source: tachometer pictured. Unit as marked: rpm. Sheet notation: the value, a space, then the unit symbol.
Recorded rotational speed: 1225 rpm
